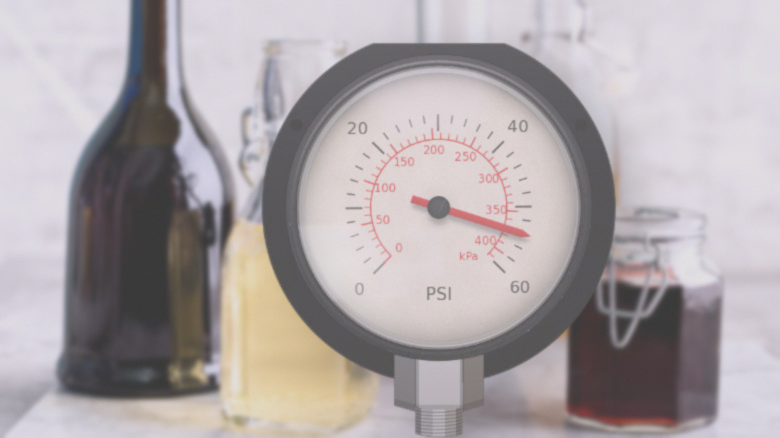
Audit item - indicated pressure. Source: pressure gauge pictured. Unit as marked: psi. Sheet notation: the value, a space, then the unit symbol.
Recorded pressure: 54 psi
